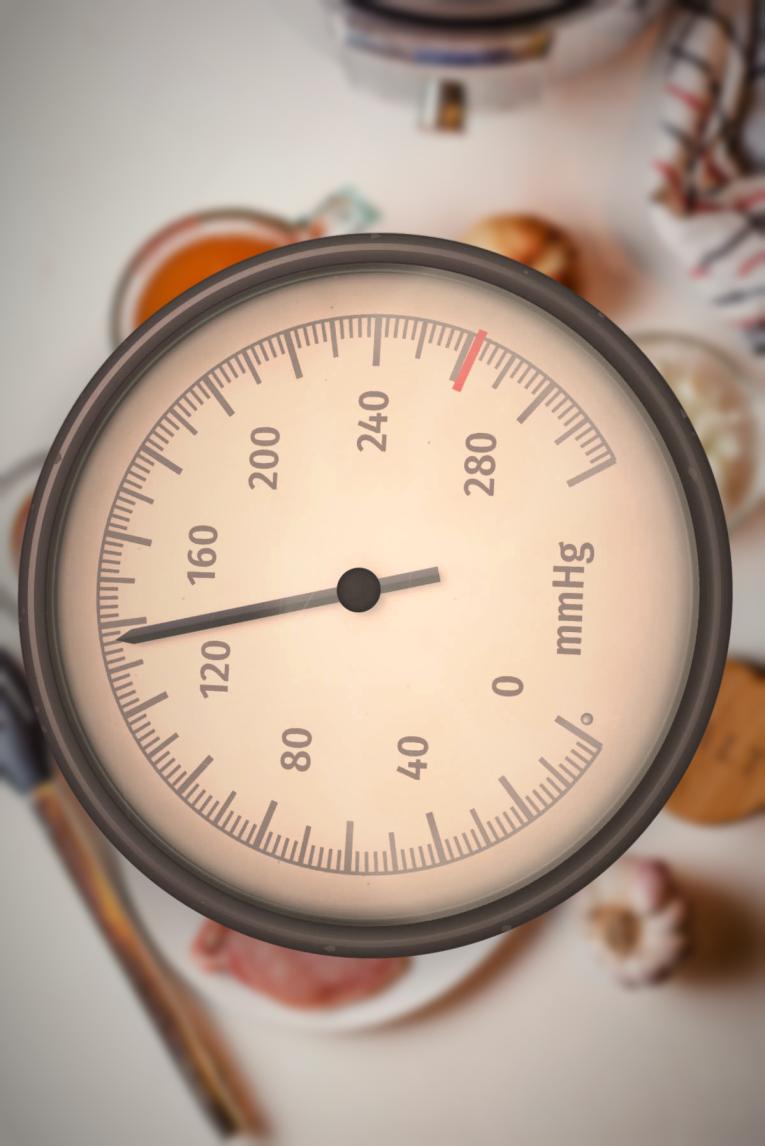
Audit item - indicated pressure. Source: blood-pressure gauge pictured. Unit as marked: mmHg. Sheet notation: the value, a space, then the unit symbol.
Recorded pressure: 136 mmHg
